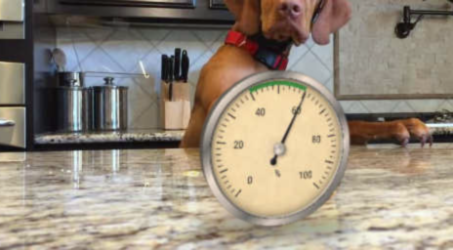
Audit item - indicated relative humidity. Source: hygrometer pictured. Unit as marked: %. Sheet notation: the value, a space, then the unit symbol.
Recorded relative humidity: 60 %
